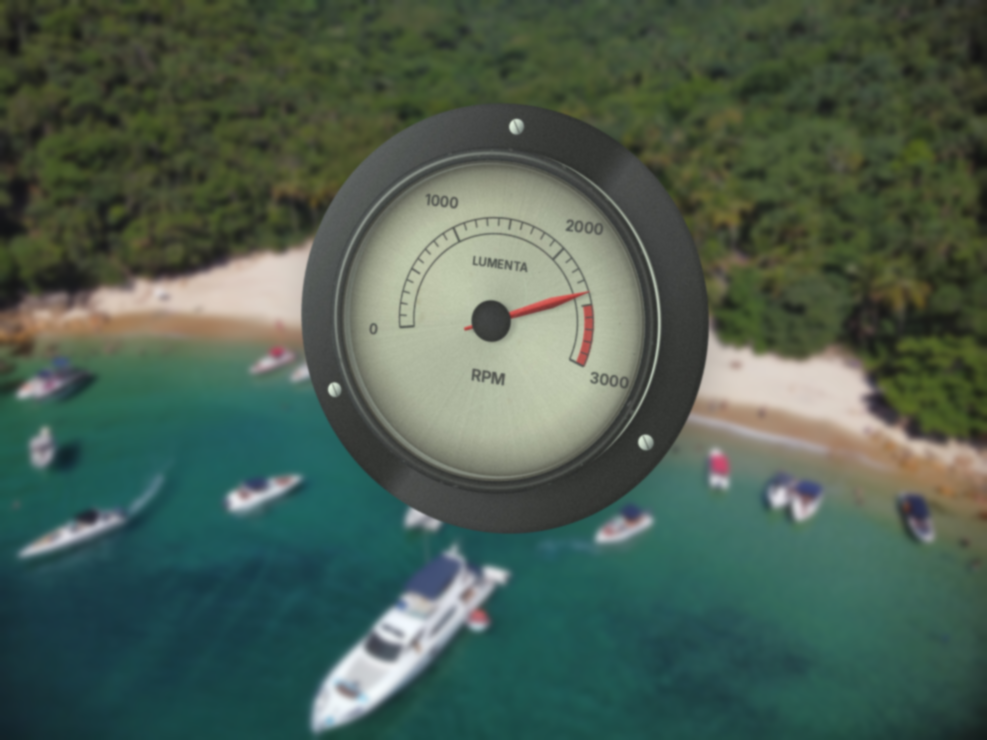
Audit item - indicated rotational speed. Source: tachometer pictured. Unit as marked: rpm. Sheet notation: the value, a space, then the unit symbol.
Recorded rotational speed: 2400 rpm
